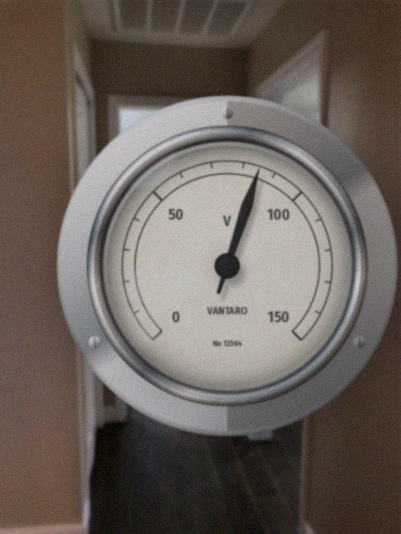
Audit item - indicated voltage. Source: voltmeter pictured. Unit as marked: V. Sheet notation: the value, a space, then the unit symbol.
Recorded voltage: 85 V
